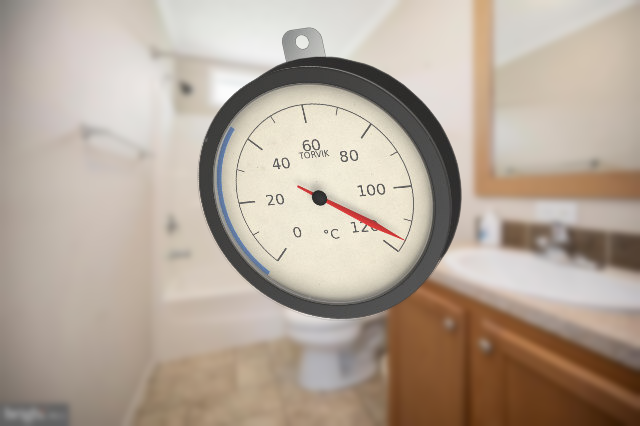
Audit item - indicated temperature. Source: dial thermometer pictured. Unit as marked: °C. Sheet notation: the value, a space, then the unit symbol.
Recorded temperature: 115 °C
